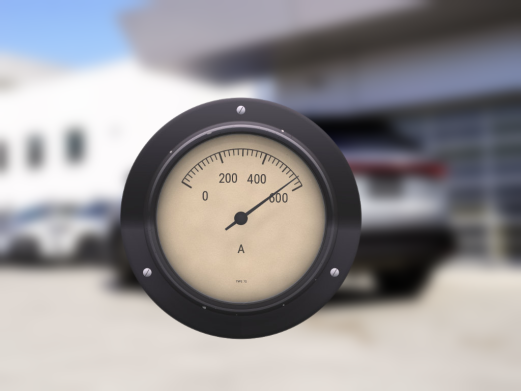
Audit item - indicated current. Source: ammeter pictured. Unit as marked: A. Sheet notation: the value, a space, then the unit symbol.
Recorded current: 560 A
